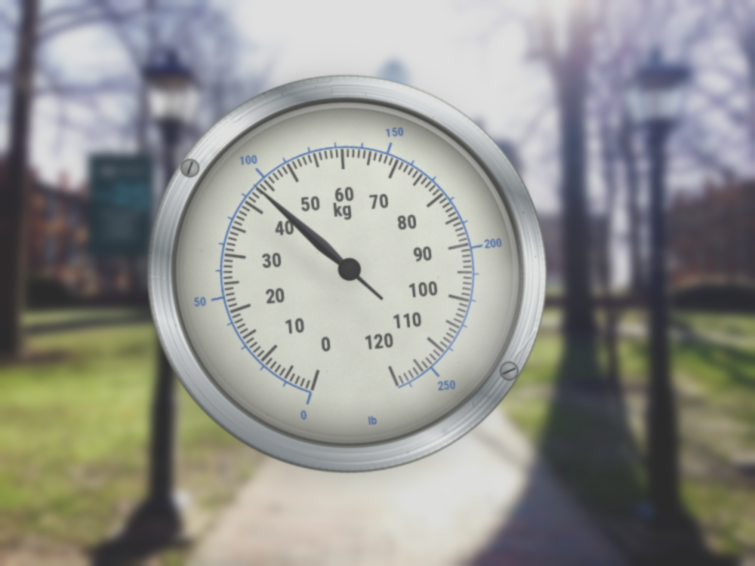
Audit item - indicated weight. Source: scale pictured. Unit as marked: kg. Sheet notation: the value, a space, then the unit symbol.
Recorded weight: 43 kg
